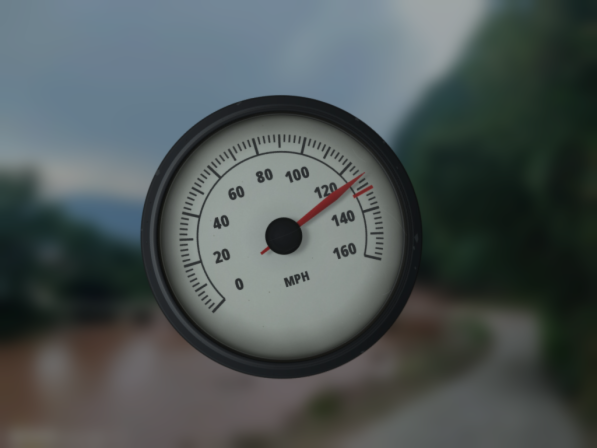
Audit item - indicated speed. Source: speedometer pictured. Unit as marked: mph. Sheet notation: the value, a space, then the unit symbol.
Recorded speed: 126 mph
